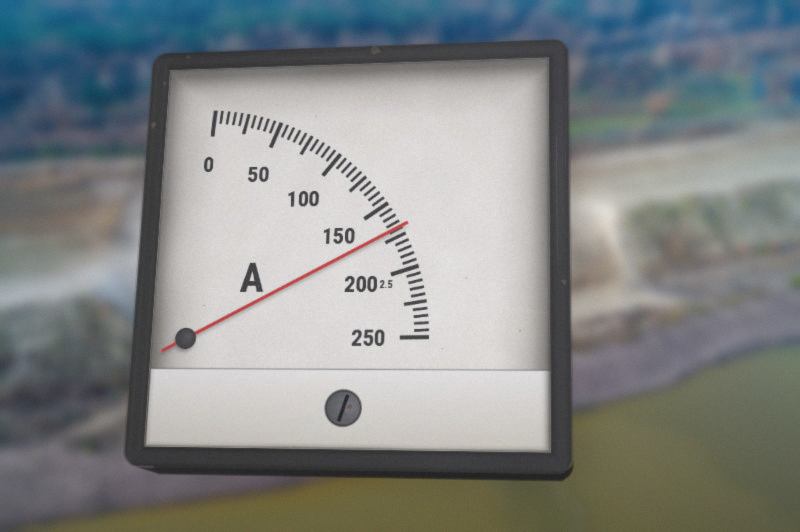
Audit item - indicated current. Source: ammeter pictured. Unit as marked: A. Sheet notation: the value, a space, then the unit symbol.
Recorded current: 170 A
